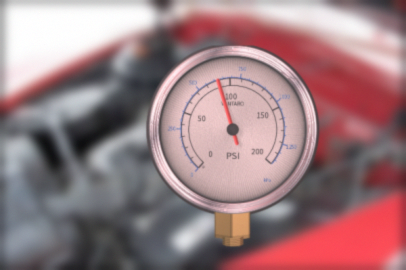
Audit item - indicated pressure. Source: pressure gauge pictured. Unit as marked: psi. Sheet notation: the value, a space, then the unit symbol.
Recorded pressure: 90 psi
